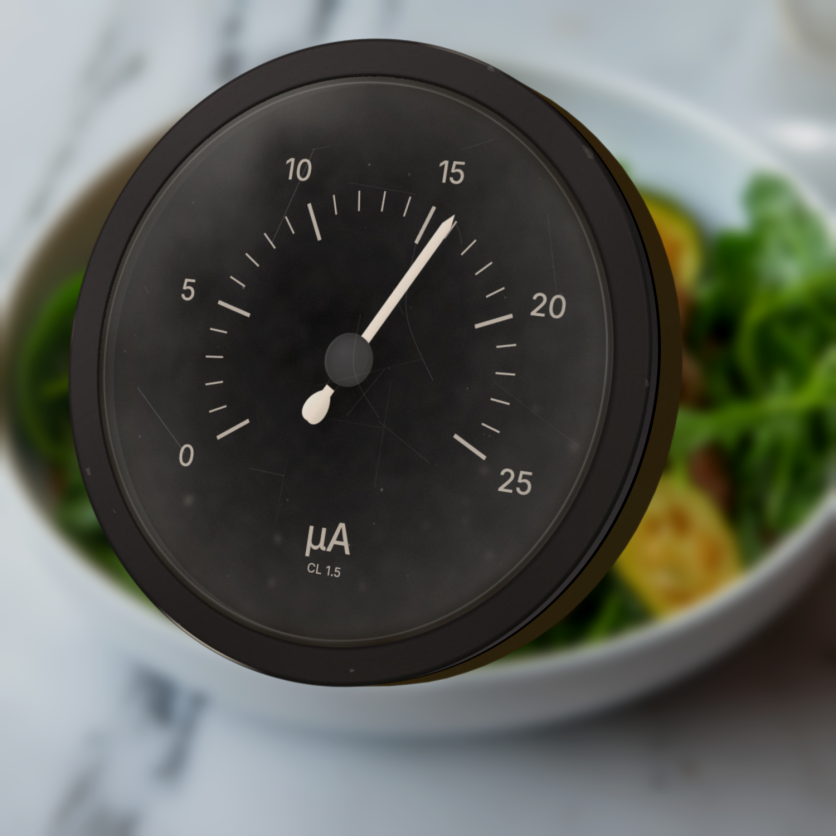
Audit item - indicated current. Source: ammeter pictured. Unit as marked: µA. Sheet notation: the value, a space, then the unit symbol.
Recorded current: 16 µA
